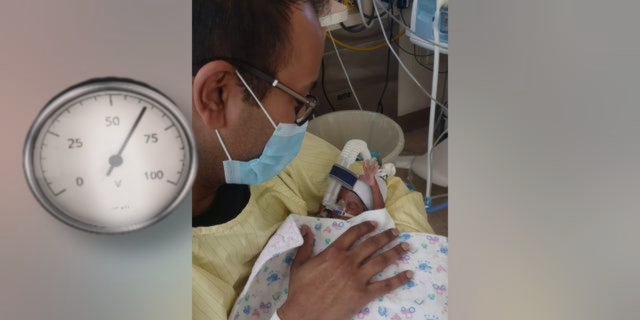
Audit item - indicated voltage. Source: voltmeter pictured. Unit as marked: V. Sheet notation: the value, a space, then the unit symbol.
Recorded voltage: 62.5 V
